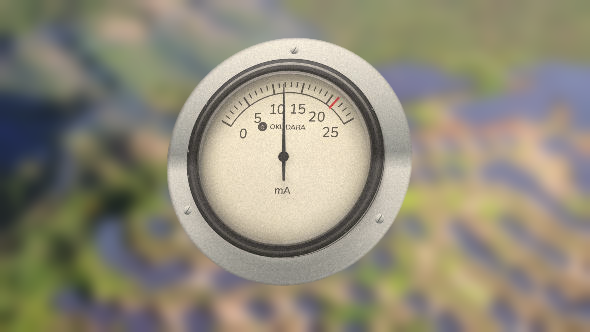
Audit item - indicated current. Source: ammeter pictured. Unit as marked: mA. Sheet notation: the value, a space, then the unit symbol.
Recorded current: 12 mA
